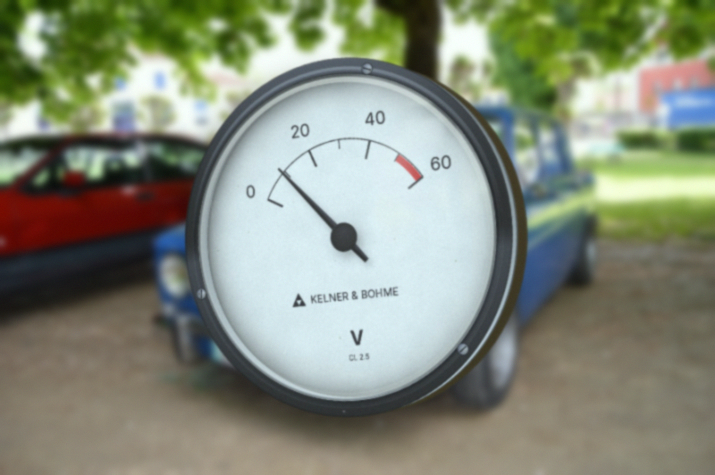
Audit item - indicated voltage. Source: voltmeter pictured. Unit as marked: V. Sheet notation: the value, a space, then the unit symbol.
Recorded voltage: 10 V
